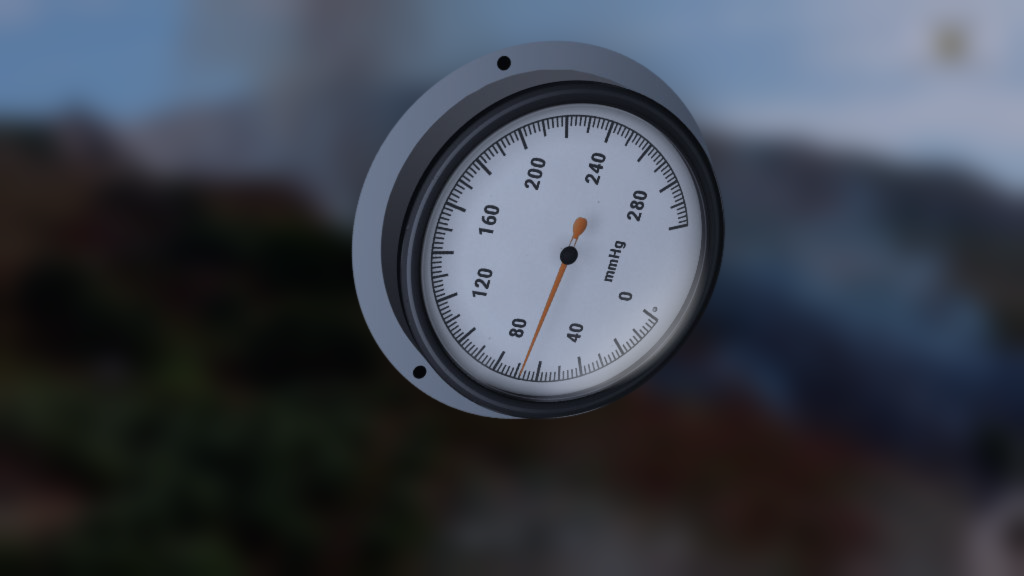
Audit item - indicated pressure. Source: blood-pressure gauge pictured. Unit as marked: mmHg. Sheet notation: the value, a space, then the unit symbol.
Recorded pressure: 70 mmHg
